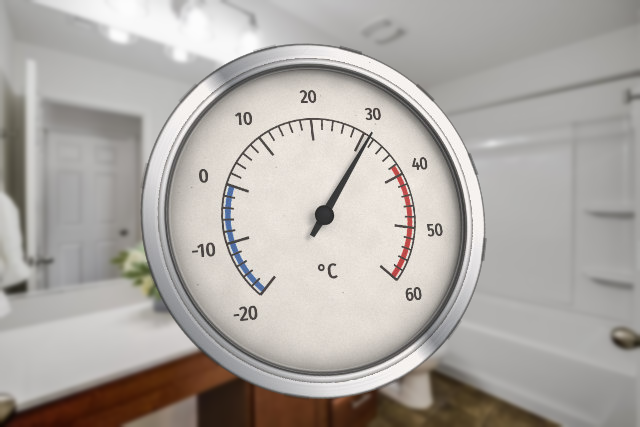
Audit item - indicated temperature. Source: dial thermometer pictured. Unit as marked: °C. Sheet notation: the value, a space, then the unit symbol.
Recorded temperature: 31 °C
